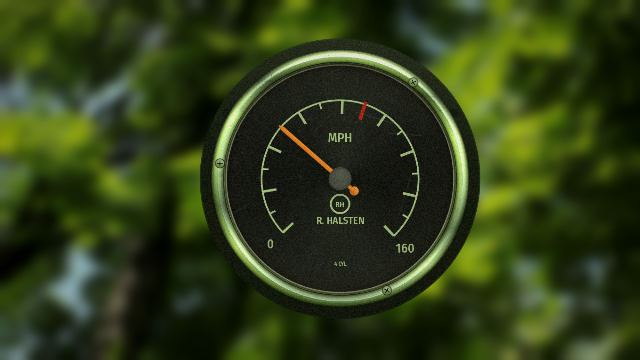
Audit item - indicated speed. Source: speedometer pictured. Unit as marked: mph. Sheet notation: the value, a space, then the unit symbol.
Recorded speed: 50 mph
